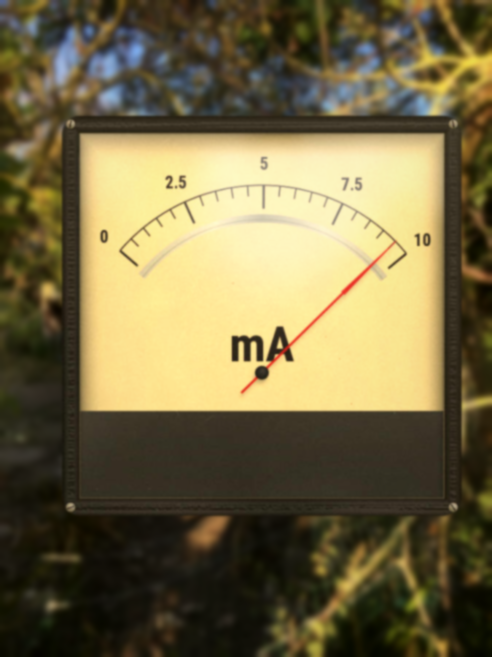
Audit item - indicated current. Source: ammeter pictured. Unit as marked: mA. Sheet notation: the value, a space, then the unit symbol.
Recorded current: 9.5 mA
